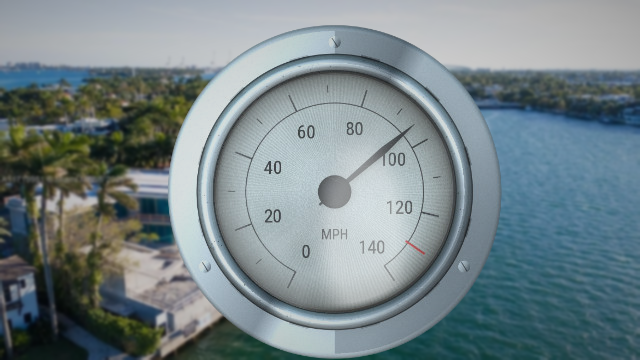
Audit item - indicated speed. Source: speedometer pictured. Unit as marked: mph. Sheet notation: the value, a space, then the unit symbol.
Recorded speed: 95 mph
